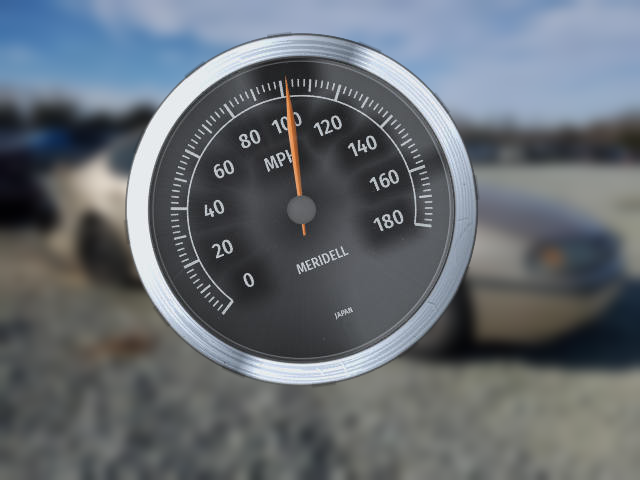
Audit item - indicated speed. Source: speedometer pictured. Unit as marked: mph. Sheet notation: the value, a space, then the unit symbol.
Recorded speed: 102 mph
